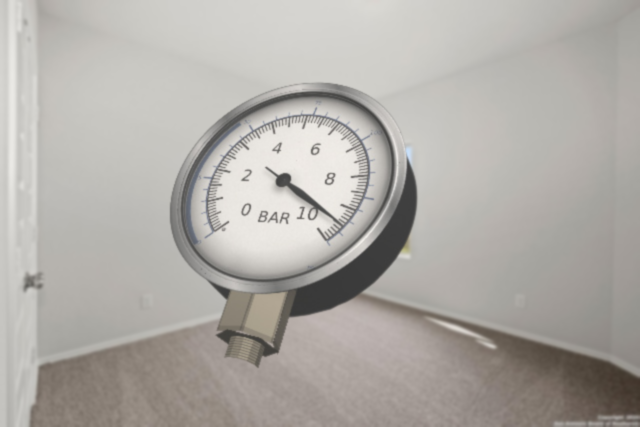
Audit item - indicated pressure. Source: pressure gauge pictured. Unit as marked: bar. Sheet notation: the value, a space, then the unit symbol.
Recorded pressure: 9.5 bar
